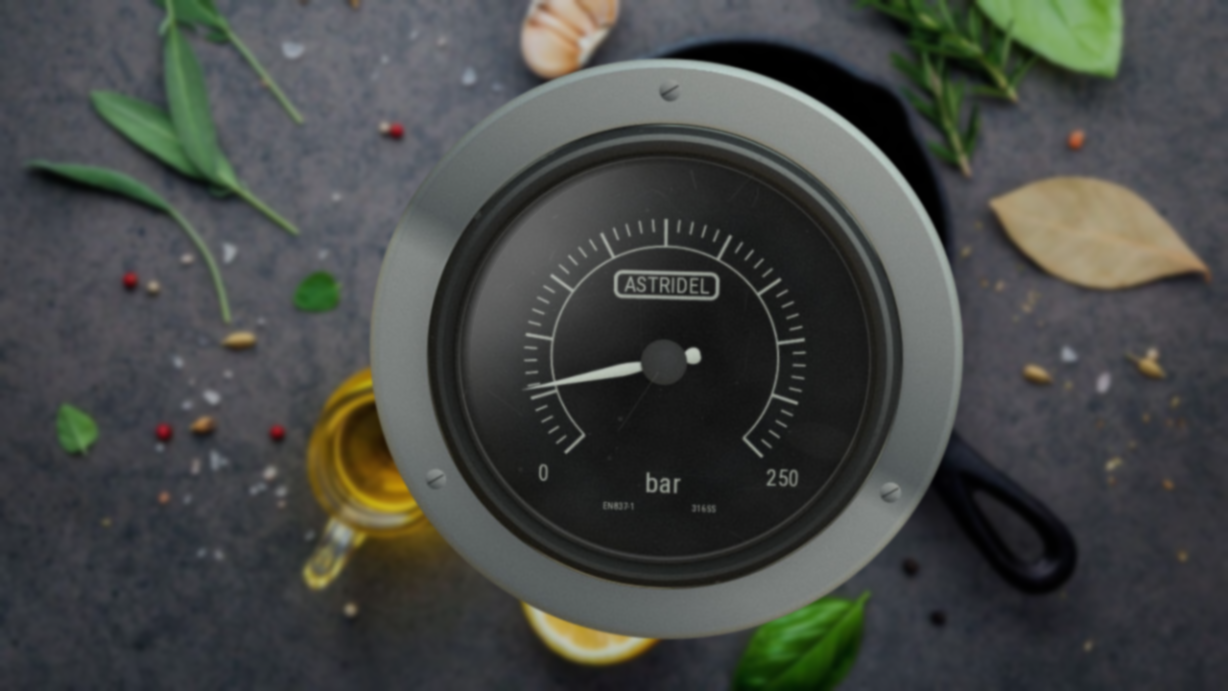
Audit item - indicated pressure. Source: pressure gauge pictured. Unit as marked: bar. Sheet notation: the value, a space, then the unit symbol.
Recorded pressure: 30 bar
